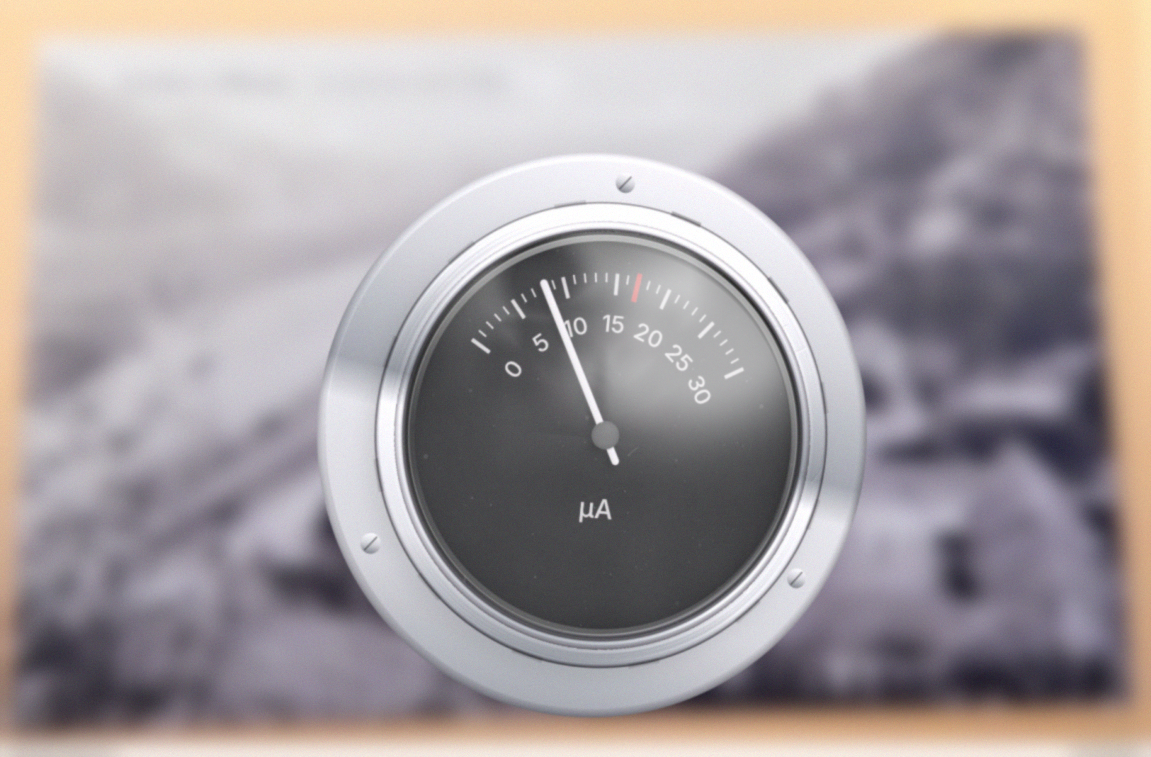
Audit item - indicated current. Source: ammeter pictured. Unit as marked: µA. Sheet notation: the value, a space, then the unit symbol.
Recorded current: 8 µA
